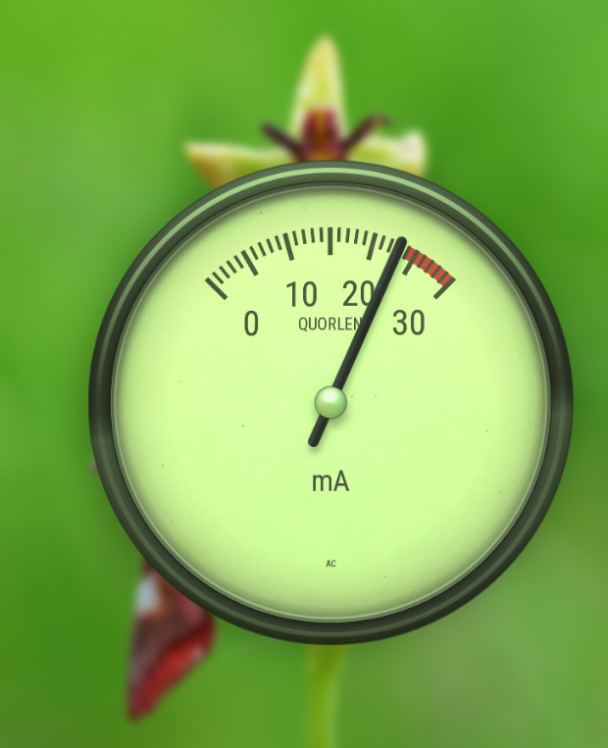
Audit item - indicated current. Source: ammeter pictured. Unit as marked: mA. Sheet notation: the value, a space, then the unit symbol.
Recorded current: 23 mA
